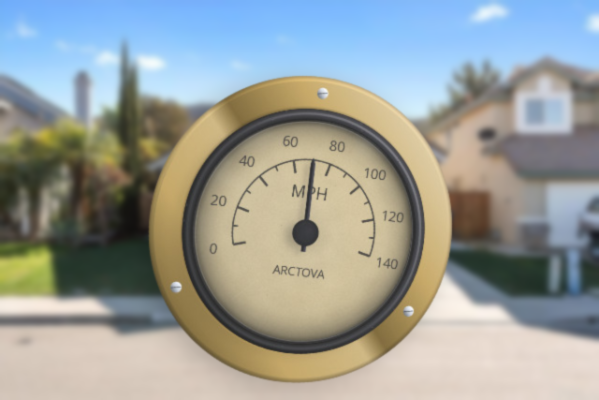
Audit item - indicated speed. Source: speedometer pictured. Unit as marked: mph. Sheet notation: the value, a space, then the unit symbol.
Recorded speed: 70 mph
